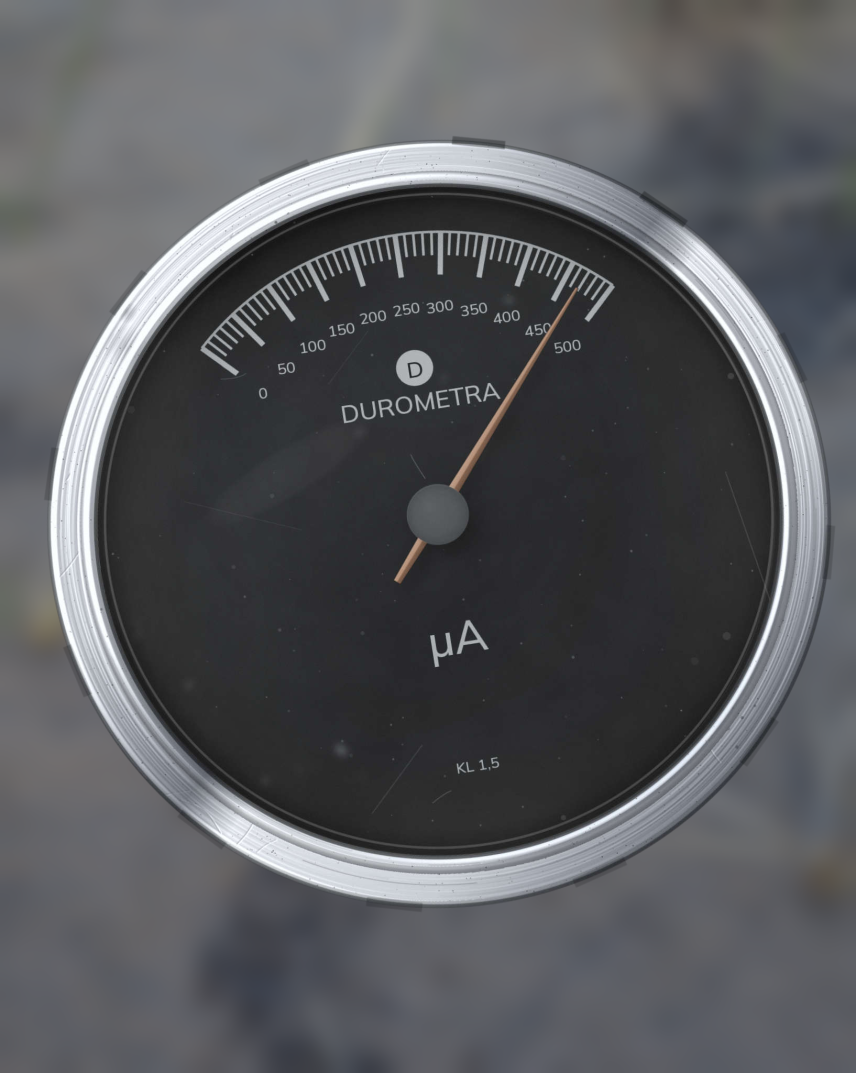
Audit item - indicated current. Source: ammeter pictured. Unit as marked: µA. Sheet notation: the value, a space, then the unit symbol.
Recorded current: 470 µA
